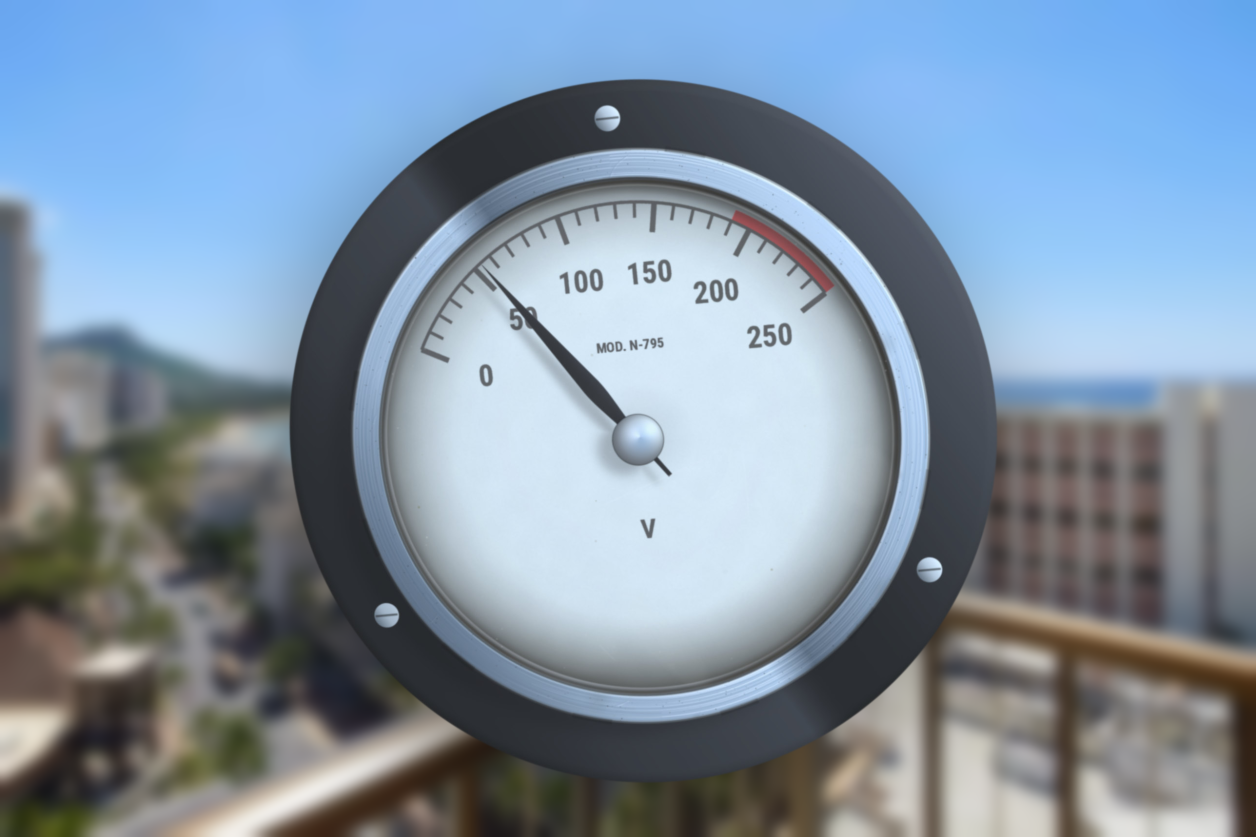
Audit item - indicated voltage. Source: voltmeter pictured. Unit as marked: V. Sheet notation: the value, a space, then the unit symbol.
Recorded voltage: 55 V
